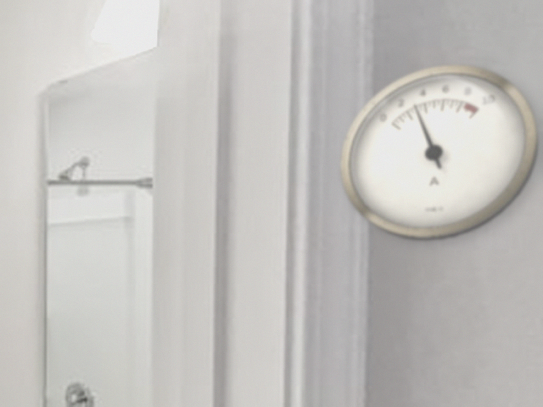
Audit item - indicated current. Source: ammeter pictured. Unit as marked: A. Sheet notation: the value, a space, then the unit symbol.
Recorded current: 3 A
